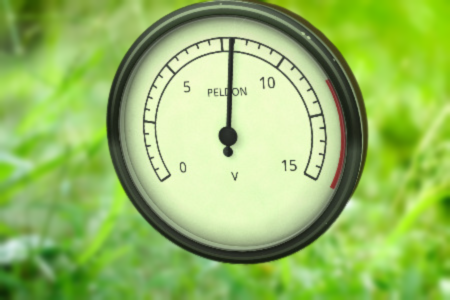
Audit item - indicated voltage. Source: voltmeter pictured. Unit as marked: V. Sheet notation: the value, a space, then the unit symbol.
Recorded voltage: 8 V
